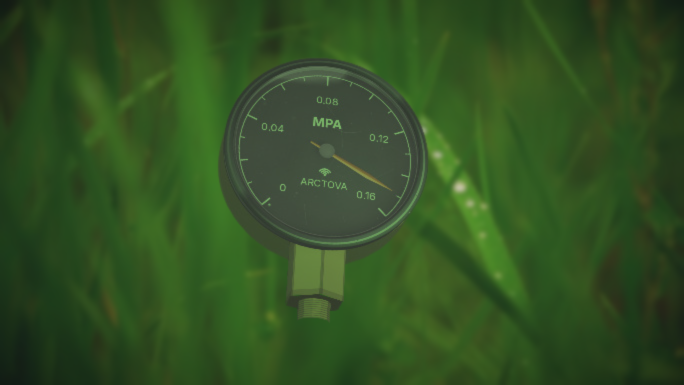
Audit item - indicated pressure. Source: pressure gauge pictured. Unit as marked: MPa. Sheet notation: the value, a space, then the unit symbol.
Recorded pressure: 0.15 MPa
